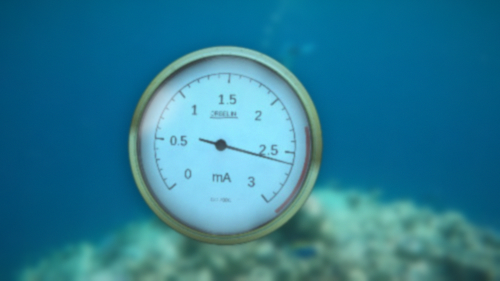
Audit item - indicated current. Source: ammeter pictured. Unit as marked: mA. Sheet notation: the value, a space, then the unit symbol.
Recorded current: 2.6 mA
